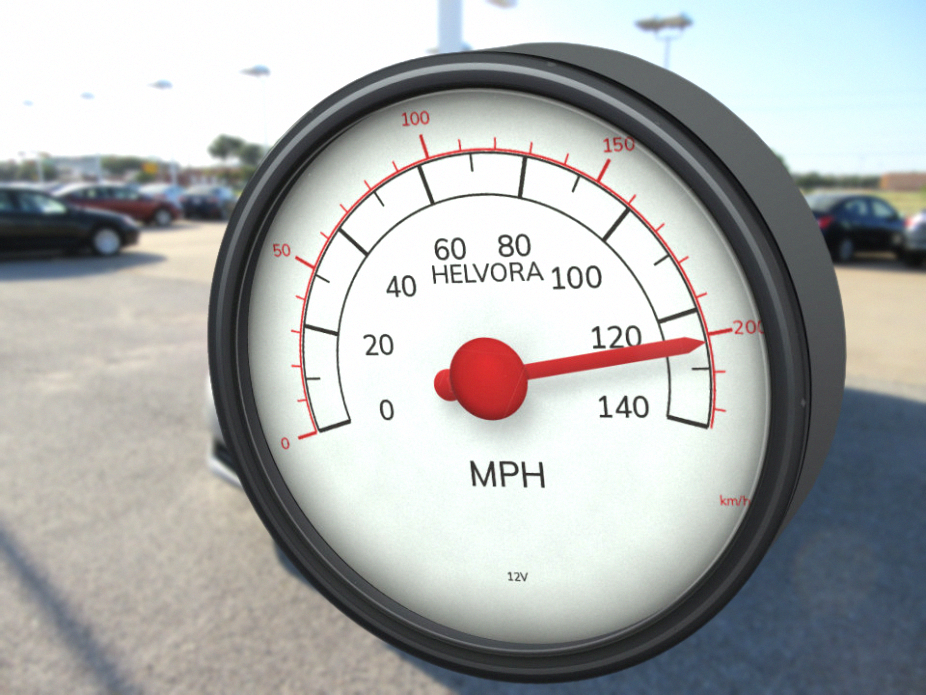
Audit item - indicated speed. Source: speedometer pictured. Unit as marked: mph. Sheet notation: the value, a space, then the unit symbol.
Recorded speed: 125 mph
